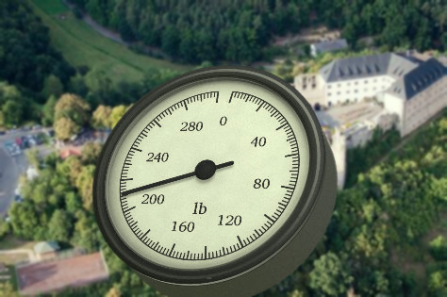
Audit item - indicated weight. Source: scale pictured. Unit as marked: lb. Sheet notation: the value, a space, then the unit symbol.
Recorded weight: 210 lb
